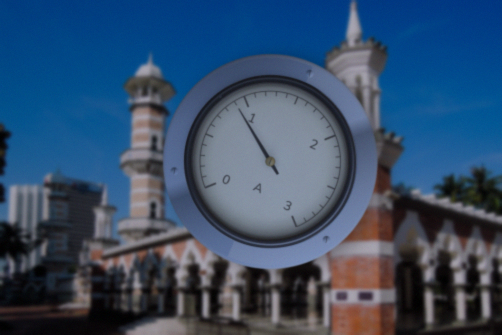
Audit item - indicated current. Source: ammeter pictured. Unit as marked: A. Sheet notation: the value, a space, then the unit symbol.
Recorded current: 0.9 A
